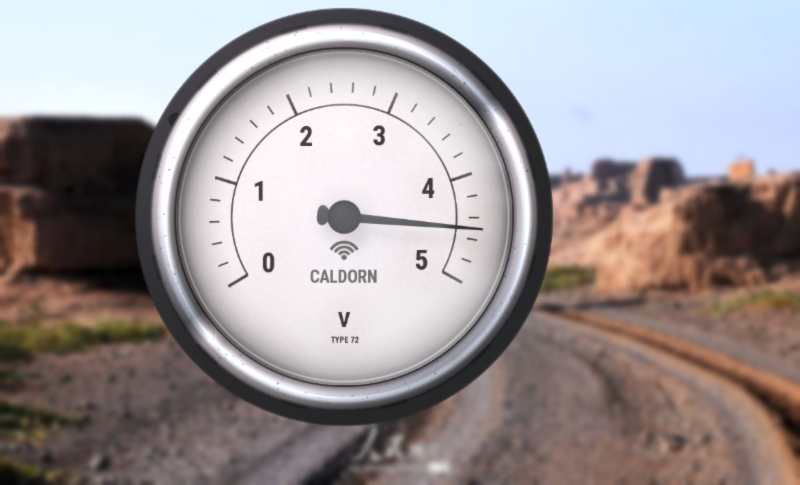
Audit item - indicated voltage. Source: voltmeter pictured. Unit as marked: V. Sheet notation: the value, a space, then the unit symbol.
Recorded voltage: 4.5 V
